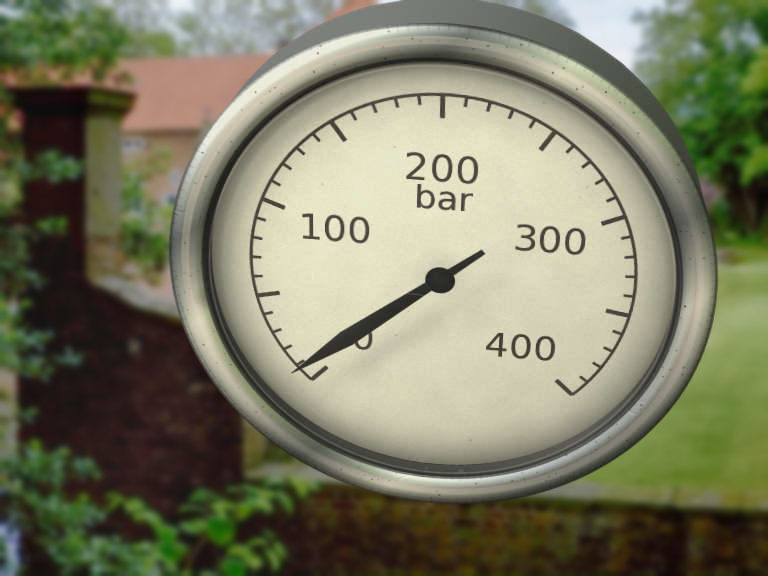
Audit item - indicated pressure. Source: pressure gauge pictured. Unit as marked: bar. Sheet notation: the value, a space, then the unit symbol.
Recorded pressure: 10 bar
